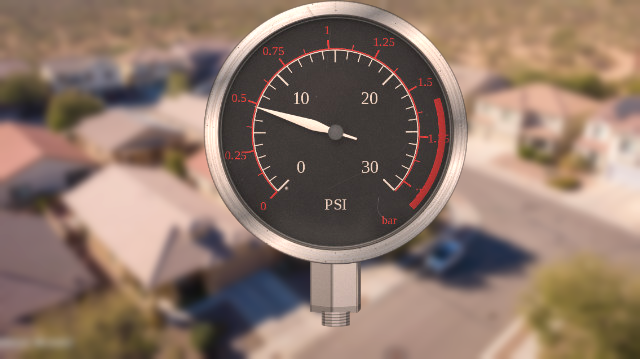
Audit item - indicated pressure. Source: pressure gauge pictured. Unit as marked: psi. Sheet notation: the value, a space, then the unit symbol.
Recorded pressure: 7 psi
